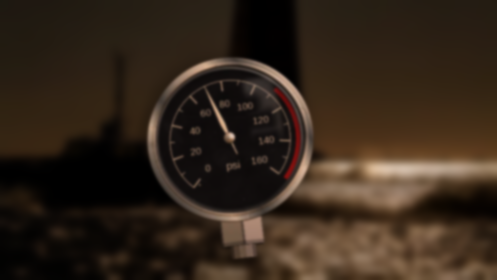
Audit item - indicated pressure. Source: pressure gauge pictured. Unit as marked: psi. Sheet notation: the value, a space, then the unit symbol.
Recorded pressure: 70 psi
